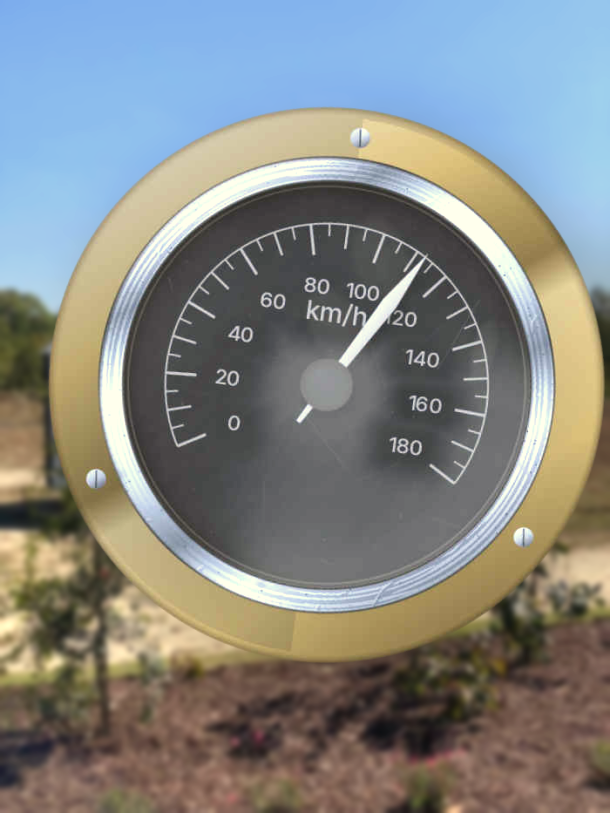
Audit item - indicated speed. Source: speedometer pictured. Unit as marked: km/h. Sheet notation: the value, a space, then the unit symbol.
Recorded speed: 112.5 km/h
